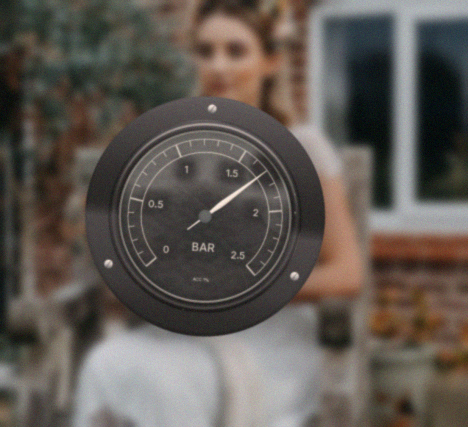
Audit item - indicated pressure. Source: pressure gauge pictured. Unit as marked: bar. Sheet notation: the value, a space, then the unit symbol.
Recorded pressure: 1.7 bar
